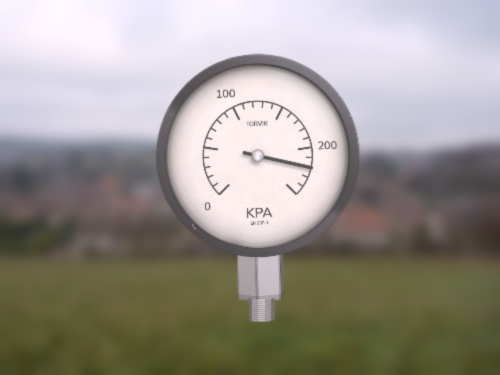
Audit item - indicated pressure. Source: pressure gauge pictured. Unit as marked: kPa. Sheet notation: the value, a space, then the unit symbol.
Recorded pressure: 220 kPa
